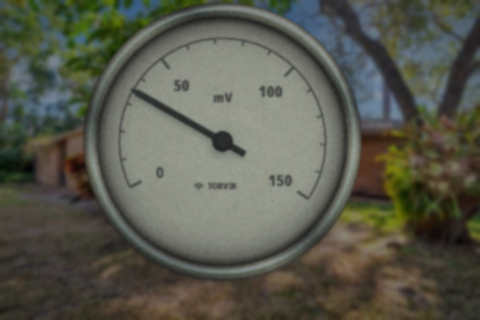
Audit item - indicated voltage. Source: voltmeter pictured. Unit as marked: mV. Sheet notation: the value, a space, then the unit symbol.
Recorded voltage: 35 mV
